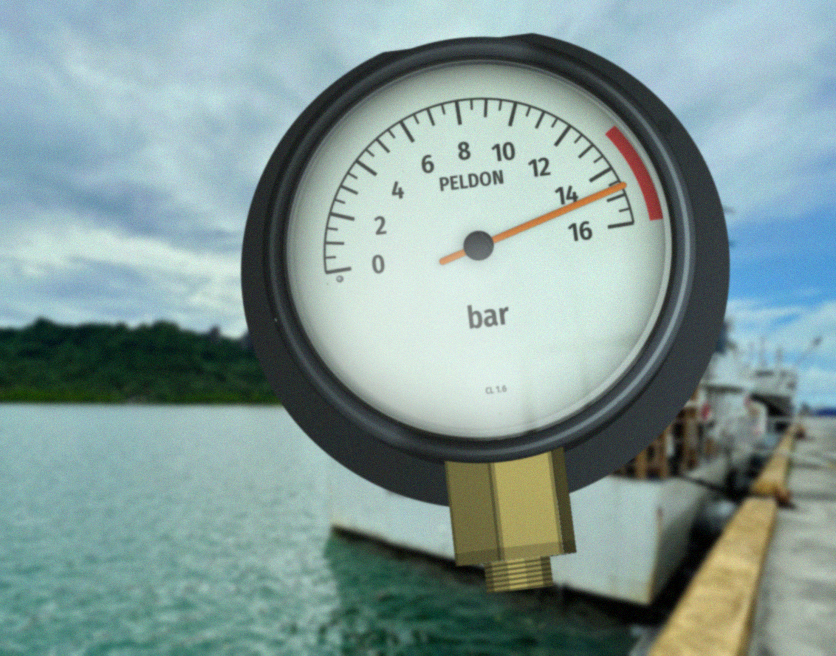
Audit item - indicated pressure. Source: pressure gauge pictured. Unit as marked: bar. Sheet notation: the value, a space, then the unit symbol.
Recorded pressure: 14.75 bar
